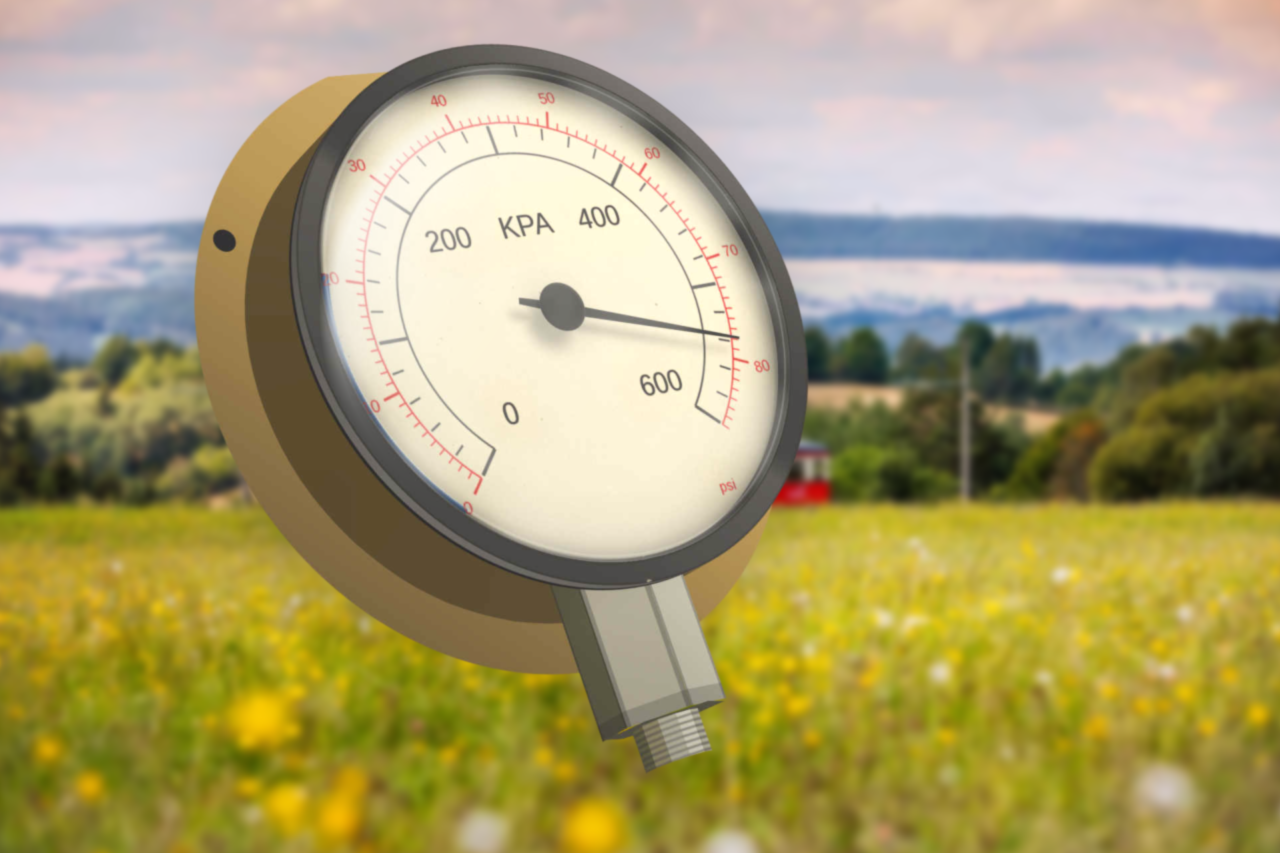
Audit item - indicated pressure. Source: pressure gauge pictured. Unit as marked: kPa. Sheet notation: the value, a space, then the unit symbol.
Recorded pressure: 540 kPa
